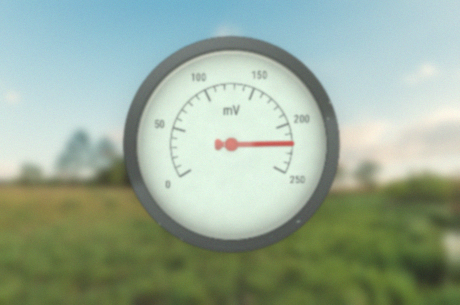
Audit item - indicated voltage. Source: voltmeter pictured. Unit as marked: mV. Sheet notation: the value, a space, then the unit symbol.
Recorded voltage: 220 mV
